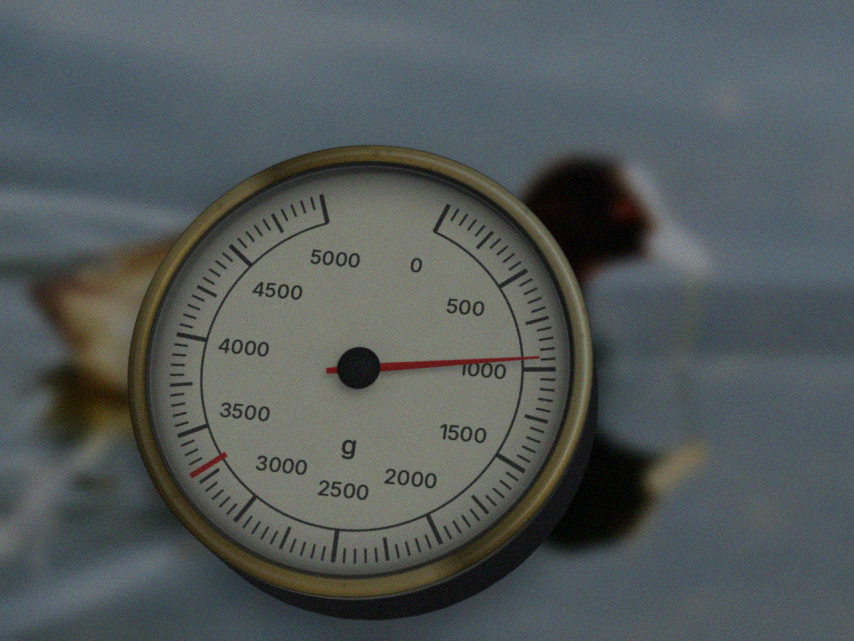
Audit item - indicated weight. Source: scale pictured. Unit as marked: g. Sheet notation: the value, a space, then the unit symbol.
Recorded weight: 950 g
